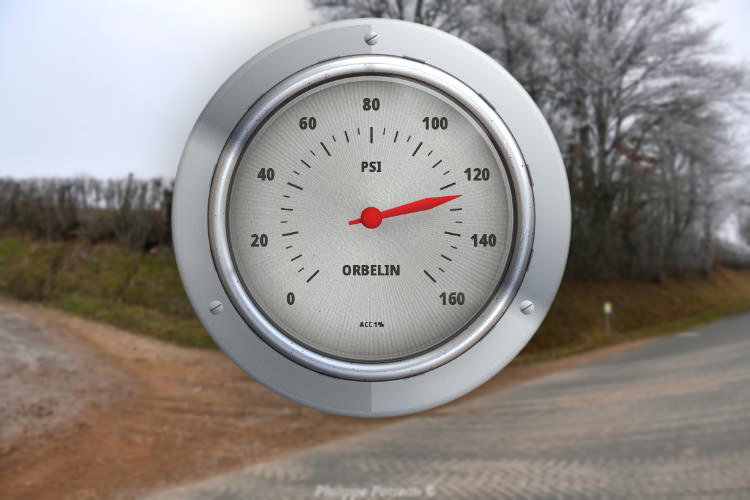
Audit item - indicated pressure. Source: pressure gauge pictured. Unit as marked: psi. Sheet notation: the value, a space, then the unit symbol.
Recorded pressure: 125 psi
